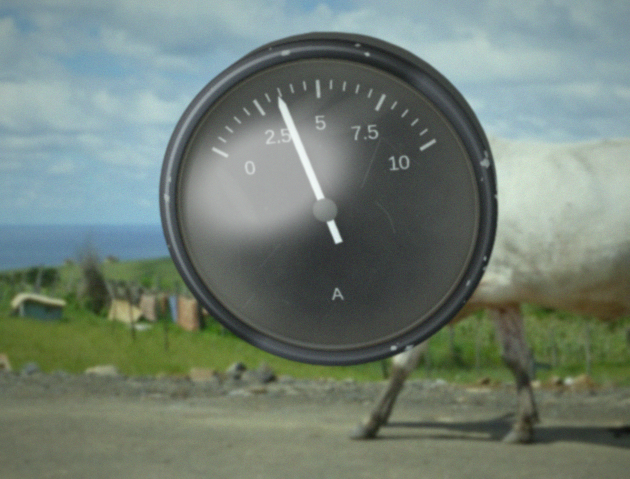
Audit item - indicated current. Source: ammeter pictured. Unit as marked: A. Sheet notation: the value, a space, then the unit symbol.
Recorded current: 3.5 A
